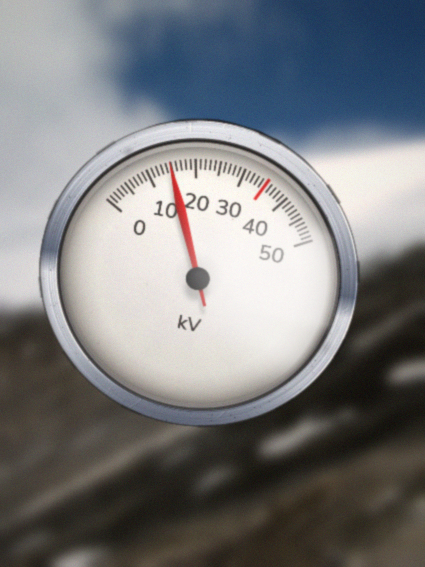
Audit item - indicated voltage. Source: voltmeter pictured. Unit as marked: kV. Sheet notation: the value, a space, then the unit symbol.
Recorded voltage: 15 kV
